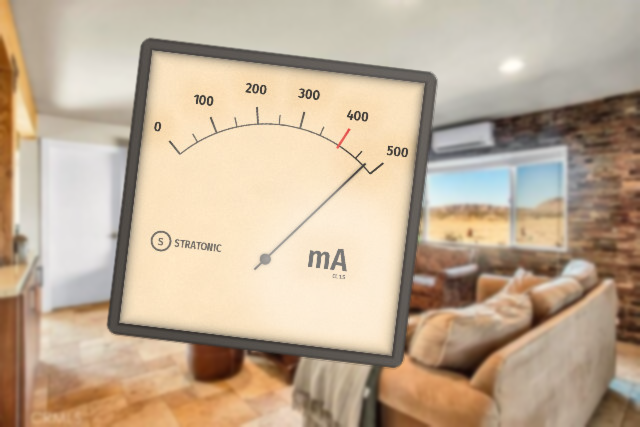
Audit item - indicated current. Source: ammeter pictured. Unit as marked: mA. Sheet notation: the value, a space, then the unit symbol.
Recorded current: 475 mA
